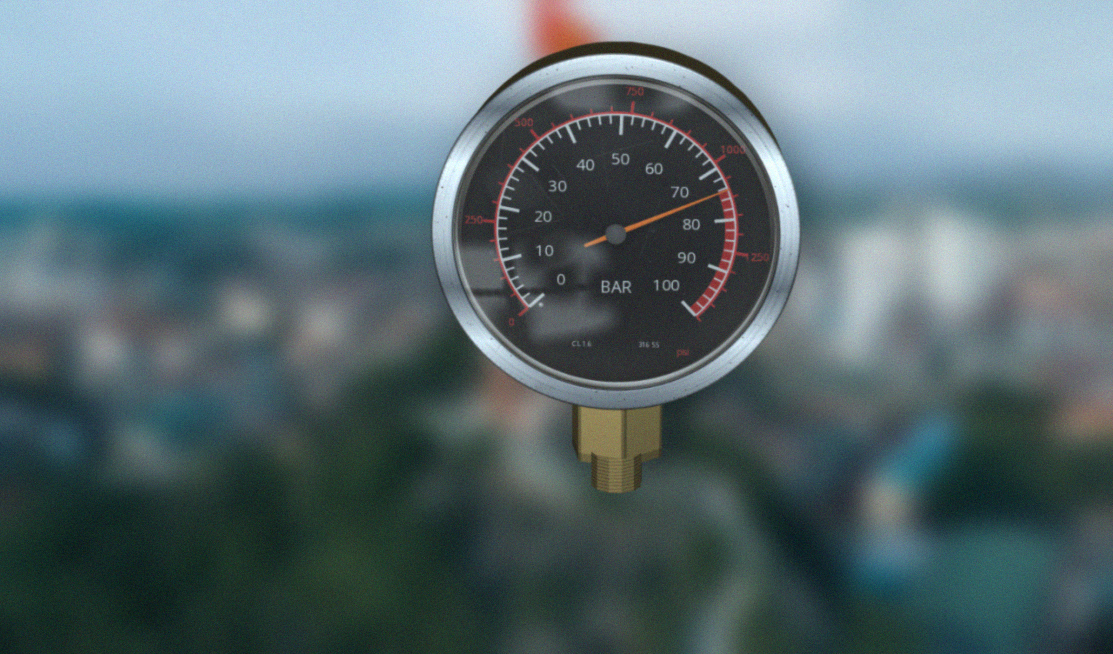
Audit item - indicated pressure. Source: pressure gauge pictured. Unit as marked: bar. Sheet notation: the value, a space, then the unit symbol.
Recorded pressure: 74 bar
